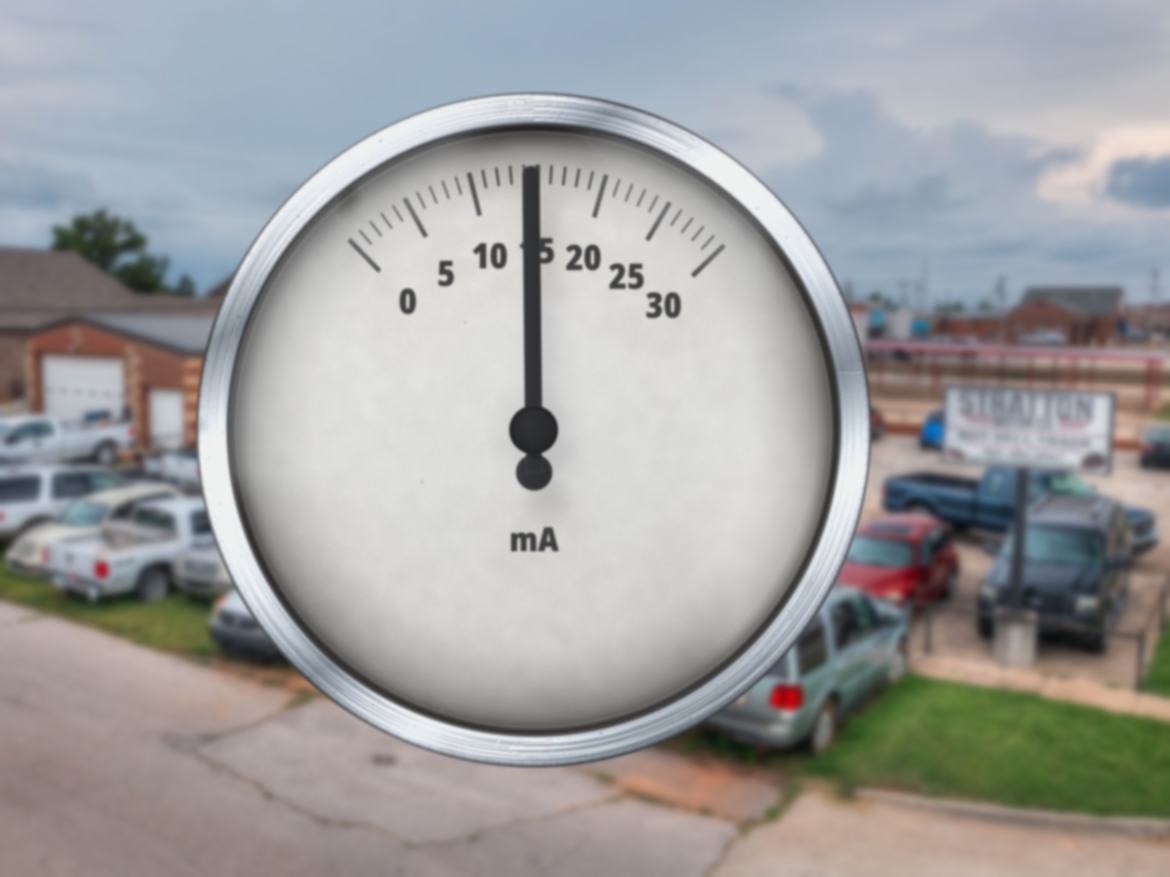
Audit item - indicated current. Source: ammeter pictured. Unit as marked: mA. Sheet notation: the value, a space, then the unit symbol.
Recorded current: 14.5 mA
